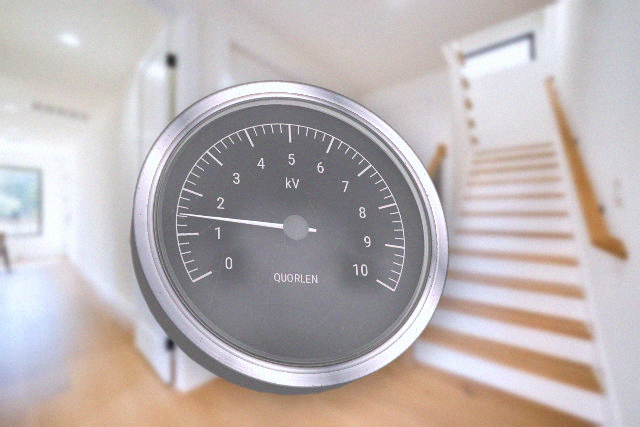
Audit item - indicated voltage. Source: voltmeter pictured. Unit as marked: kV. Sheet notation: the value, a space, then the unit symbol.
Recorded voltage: 1.4 kV
